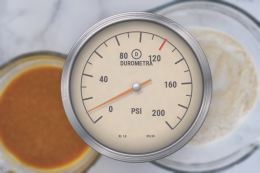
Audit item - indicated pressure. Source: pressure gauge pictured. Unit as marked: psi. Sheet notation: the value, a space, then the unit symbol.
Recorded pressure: 10 psi
